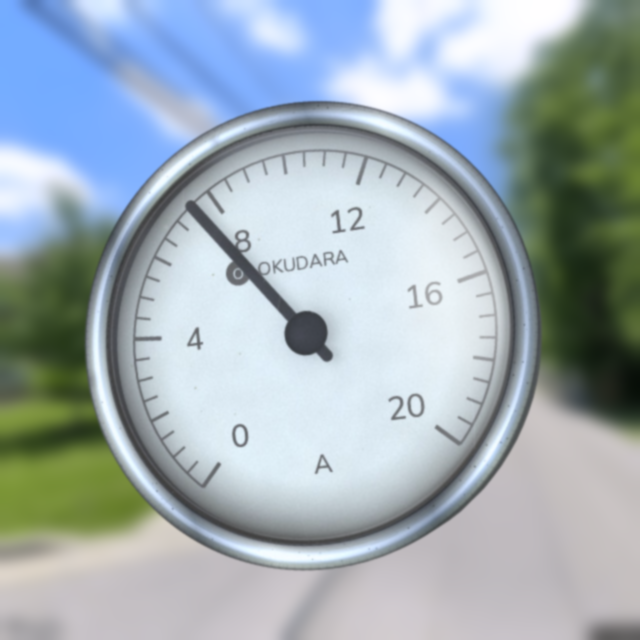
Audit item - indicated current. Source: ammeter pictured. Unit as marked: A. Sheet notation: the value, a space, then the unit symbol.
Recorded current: 7.5 A
